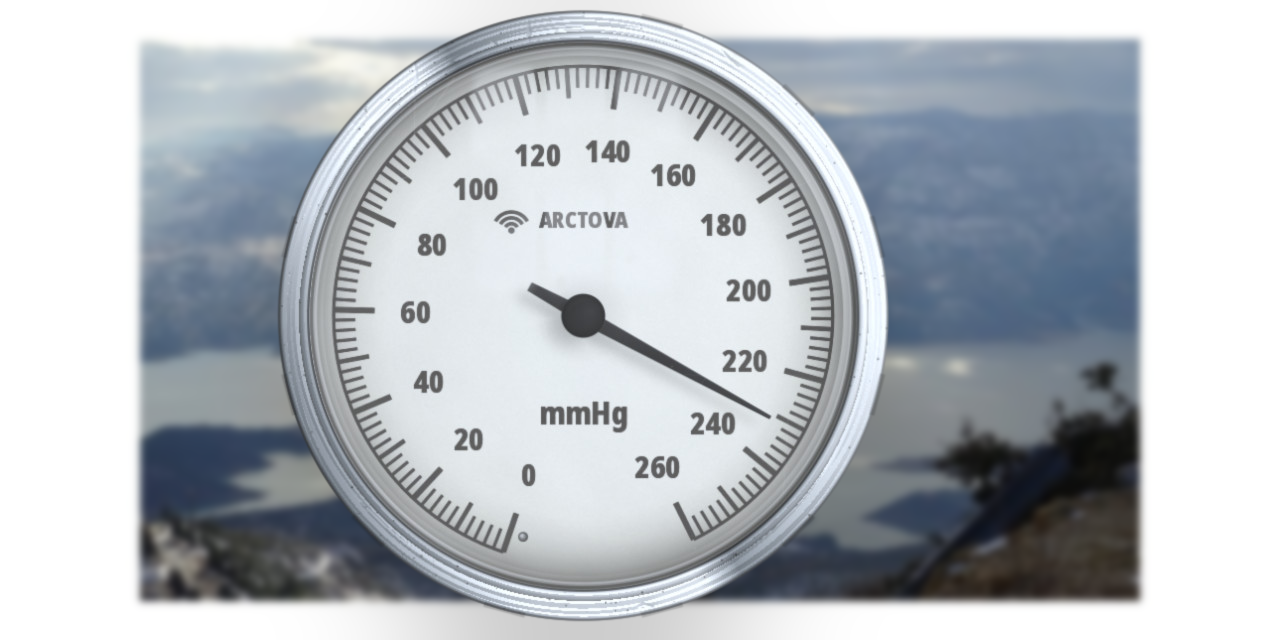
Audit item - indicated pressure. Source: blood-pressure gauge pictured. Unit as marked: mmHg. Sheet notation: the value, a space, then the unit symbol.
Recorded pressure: 231 mmHg
